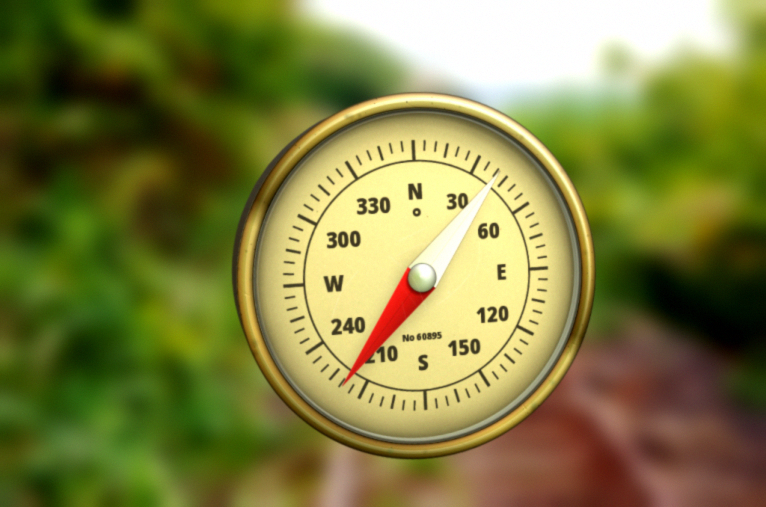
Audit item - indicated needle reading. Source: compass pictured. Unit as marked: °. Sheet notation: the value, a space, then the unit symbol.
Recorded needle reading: 220 °
